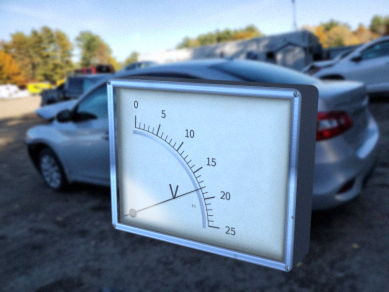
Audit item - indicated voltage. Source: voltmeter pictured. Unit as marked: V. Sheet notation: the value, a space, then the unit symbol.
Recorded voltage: 18 V
